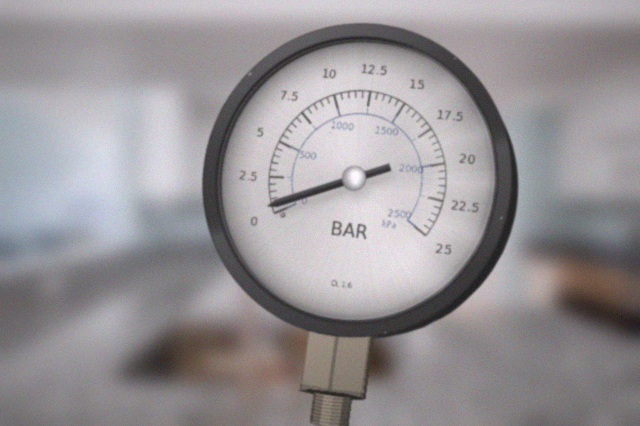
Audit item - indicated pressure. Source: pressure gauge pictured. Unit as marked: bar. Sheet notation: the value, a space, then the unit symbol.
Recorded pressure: 0.5 bar
